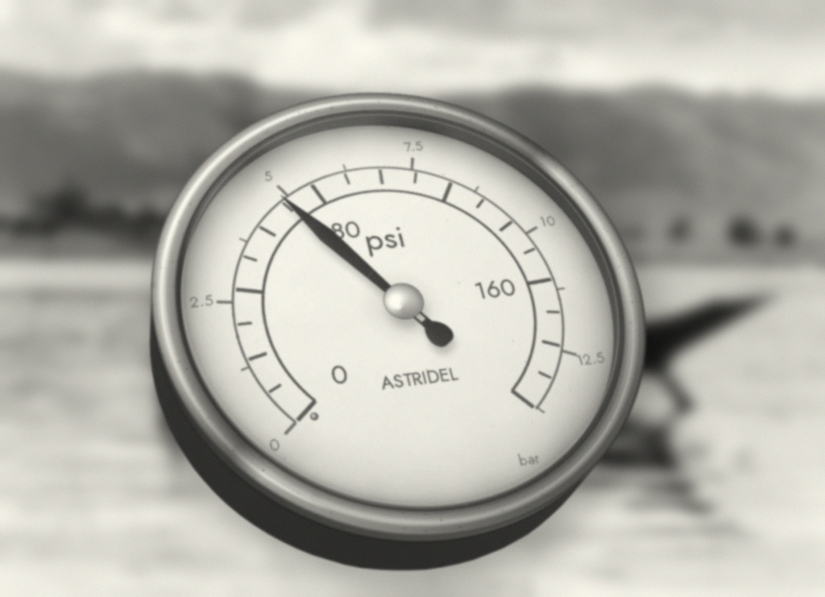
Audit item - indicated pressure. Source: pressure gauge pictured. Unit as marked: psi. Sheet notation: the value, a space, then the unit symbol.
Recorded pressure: 70 psi
